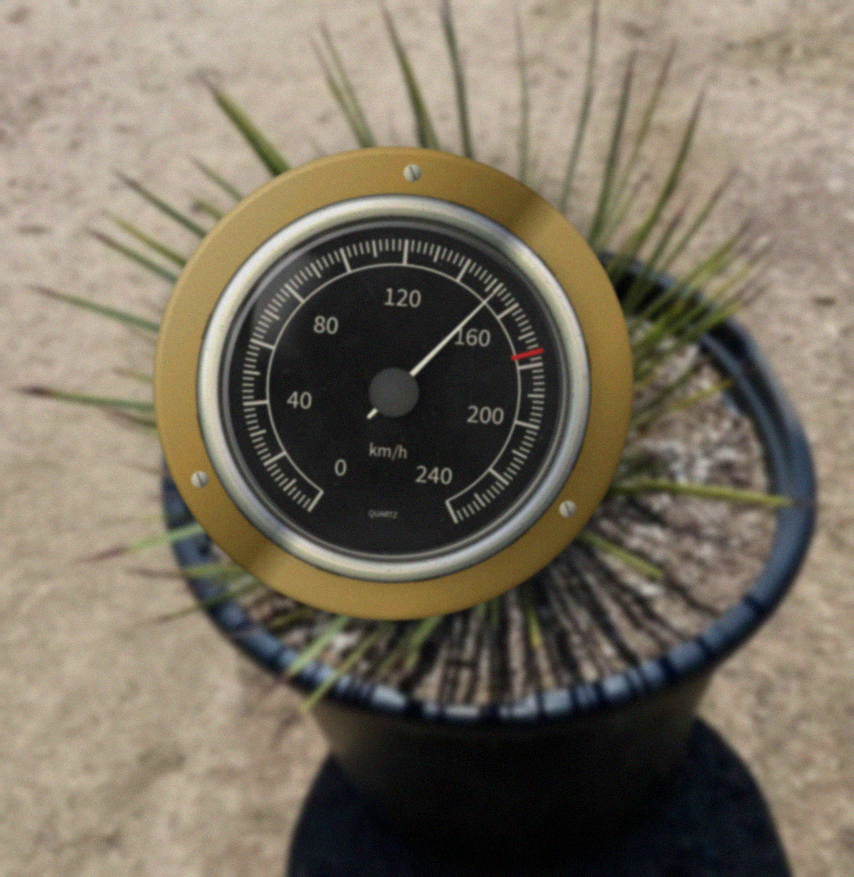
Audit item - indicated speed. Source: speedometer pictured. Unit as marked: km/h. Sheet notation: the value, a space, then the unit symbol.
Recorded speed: 152 km/h
